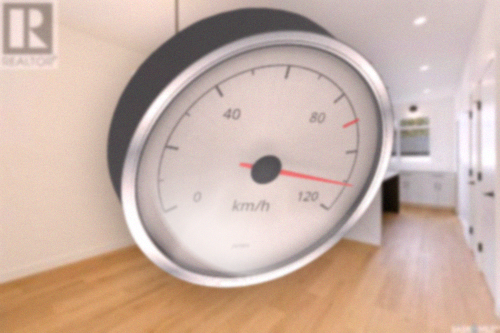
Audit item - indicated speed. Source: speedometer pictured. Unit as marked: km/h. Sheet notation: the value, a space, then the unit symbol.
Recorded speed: 110 km/h
